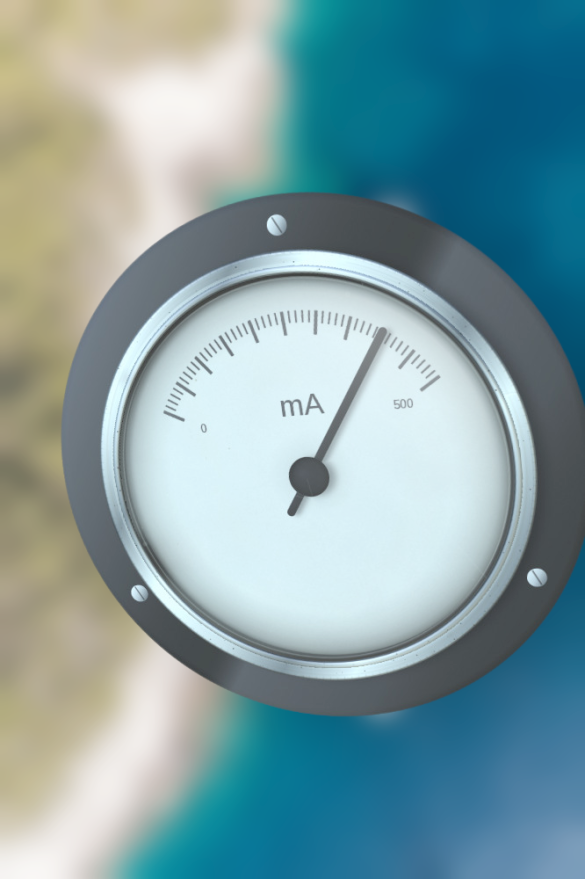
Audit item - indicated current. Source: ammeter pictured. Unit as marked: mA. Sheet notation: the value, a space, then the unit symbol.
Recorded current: 400 mA
